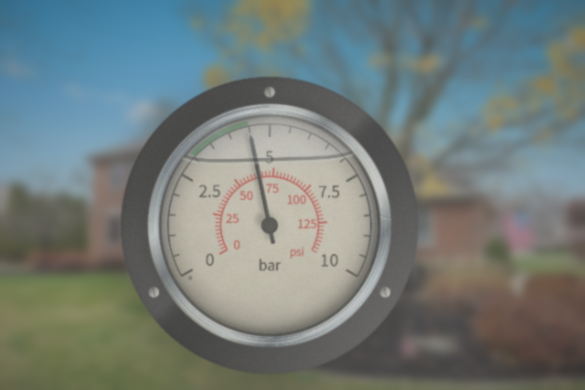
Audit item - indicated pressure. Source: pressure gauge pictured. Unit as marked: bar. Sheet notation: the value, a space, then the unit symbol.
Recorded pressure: 4.5 bar
